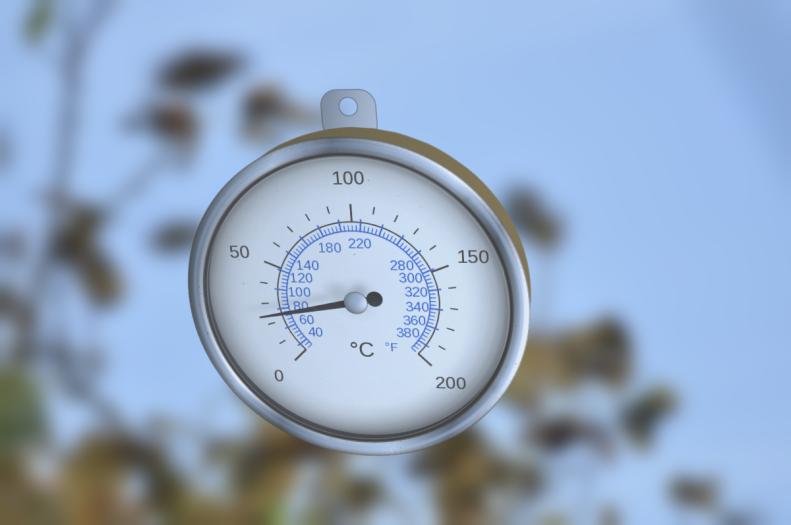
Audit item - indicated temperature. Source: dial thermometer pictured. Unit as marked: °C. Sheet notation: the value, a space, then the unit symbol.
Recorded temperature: 25 °C
